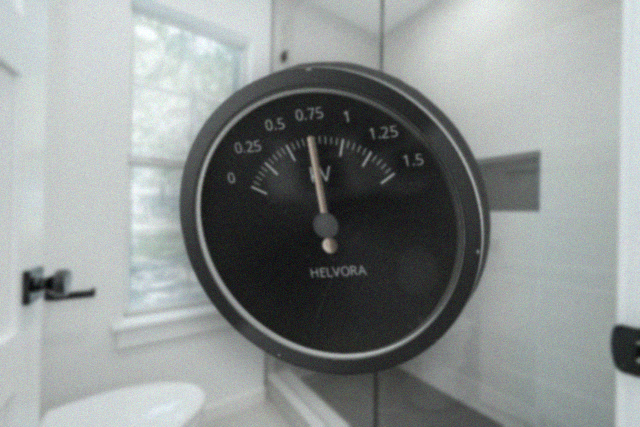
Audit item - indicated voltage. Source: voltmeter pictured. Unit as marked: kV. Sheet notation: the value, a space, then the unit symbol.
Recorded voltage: 0.75 kV
